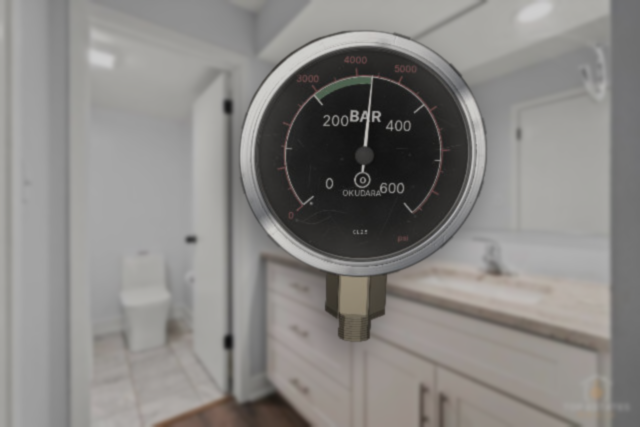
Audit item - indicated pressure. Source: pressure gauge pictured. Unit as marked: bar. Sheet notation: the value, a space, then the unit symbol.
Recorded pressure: 300 bar
